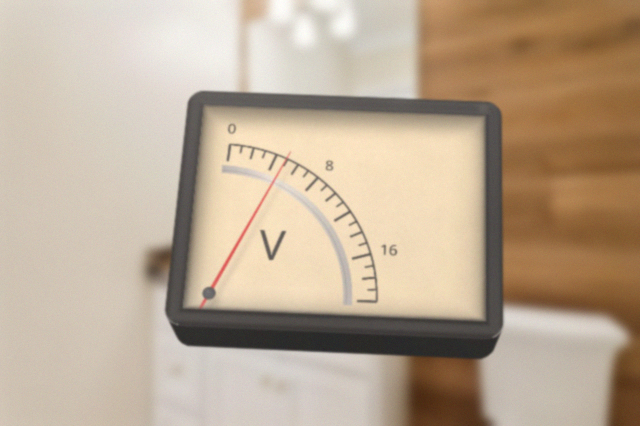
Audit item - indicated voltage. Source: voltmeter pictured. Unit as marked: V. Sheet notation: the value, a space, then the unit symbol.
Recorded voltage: 5 V
